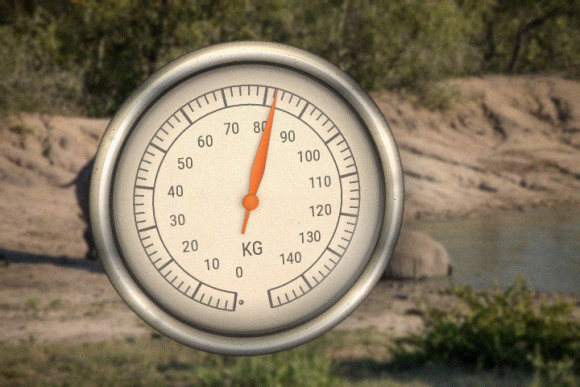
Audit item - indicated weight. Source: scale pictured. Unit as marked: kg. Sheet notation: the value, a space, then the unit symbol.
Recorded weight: 82 kg
